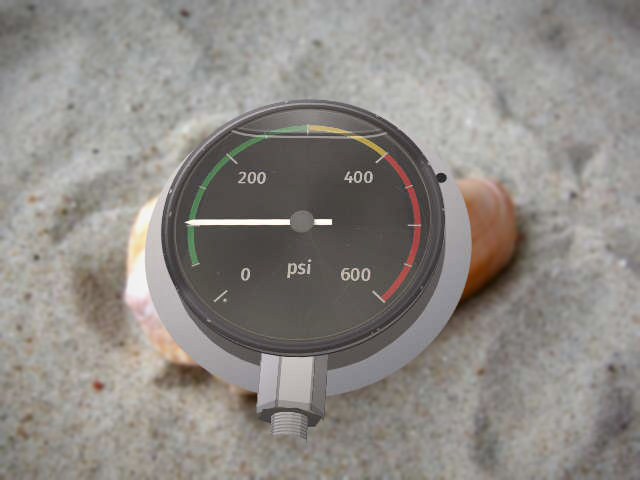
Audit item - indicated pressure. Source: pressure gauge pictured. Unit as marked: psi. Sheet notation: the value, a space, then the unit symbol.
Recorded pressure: 100 psi
